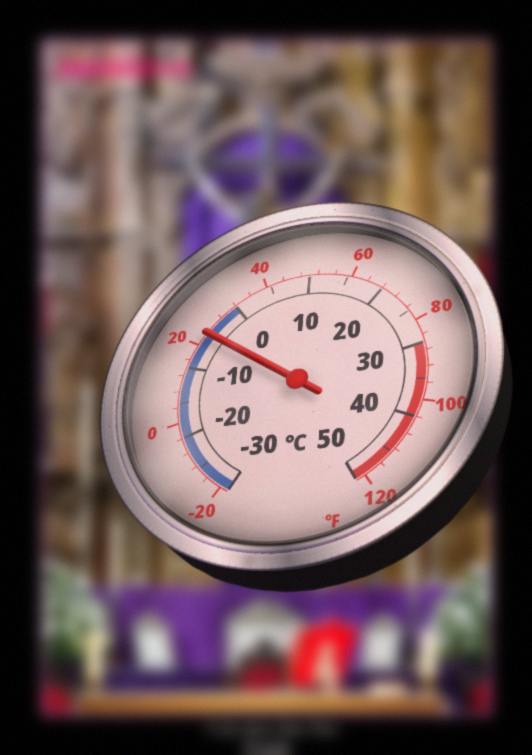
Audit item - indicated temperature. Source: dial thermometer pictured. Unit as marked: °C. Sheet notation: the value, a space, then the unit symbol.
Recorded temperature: -5 °C
